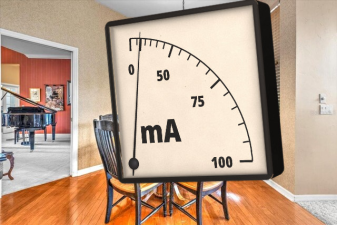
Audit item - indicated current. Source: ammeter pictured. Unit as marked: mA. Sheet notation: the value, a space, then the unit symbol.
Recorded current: 25 mA
